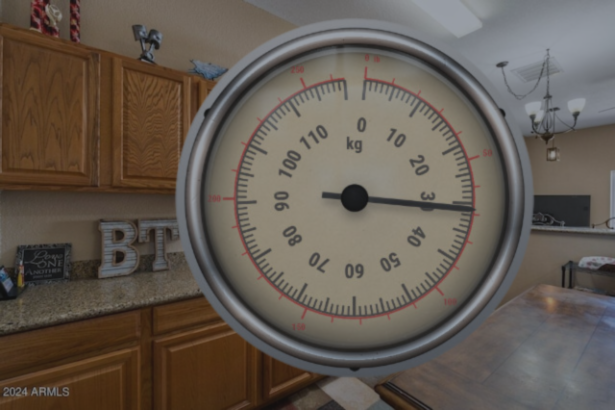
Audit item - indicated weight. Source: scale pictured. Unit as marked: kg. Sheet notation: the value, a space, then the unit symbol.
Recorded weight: 31 kg
